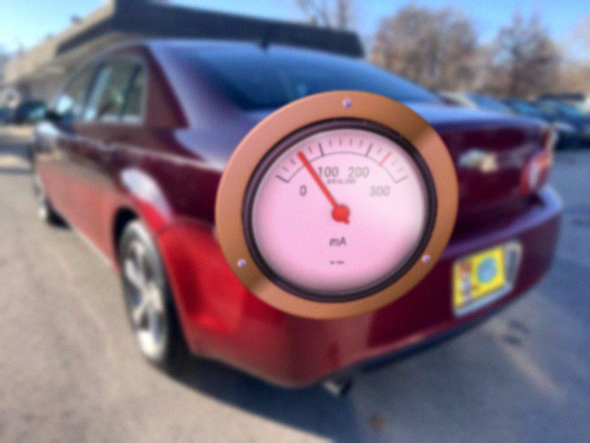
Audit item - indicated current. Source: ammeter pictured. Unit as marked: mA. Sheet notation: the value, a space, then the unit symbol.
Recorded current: 60 mA
